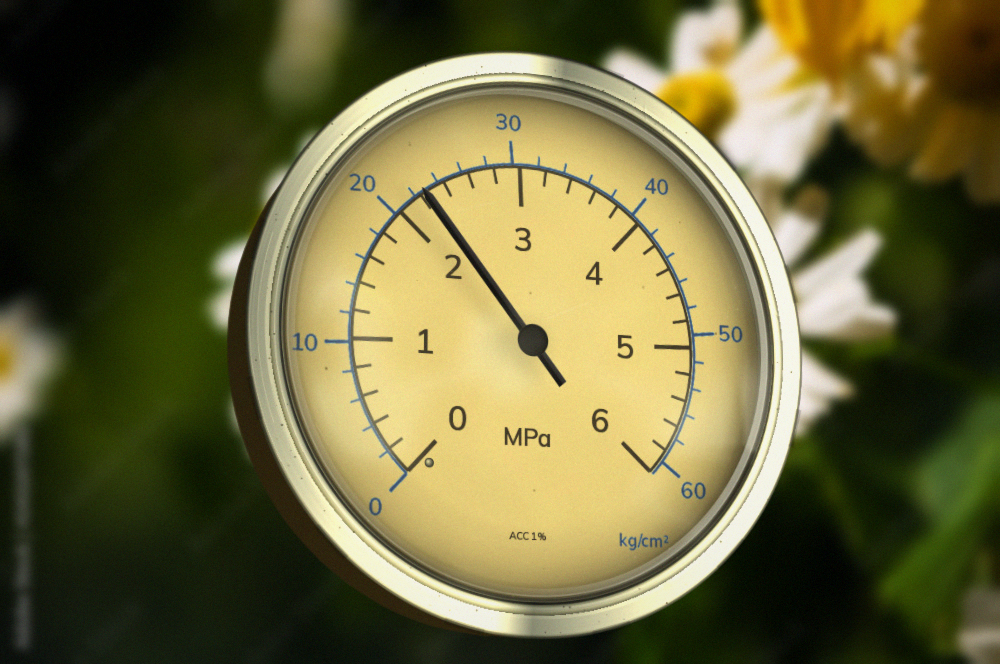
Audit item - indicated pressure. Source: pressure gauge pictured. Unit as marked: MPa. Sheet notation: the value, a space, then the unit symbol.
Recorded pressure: 2.2 MPa
